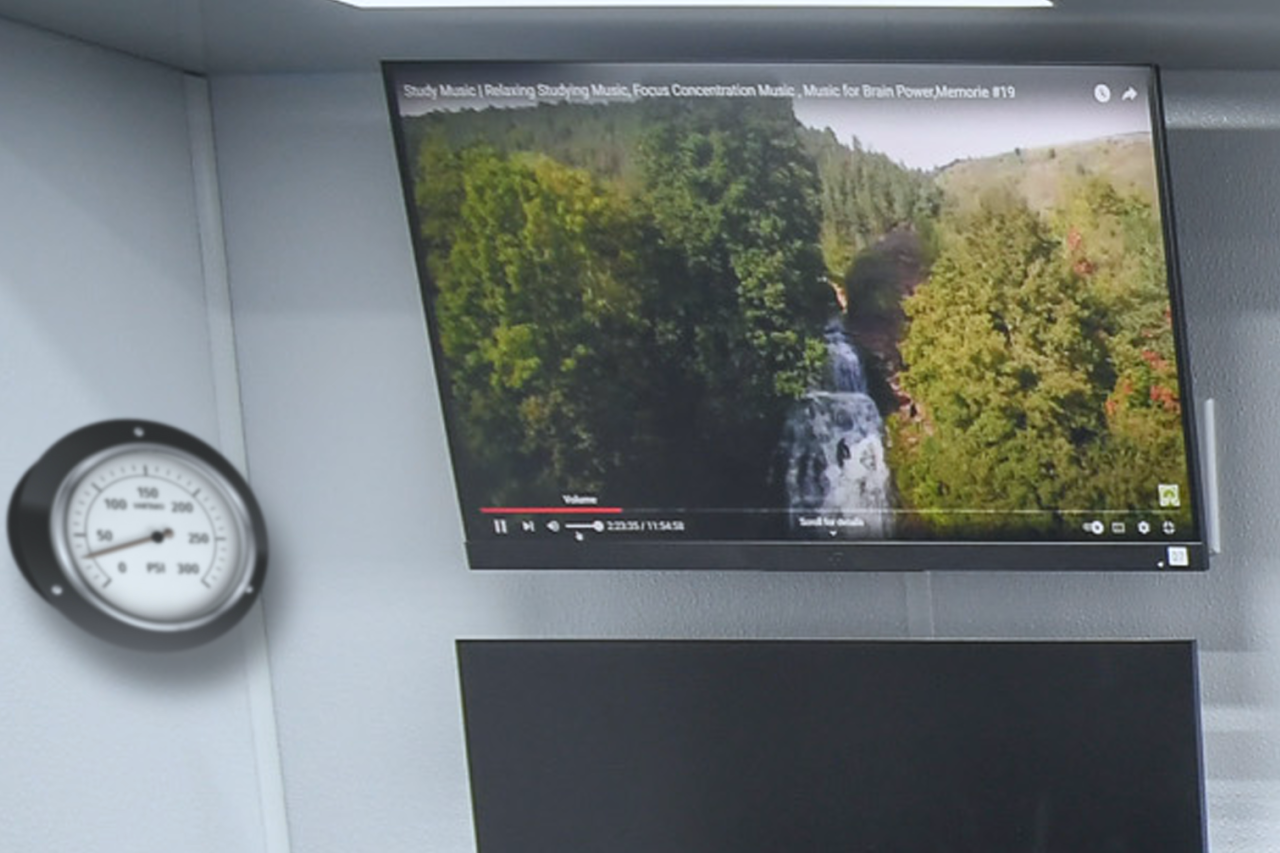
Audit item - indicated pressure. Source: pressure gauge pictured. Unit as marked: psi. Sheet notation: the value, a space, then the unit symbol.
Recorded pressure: 30 psi
